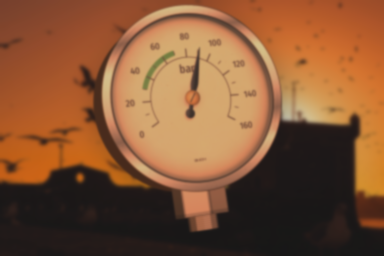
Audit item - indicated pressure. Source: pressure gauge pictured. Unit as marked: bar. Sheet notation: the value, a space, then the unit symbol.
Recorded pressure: 90 bar
